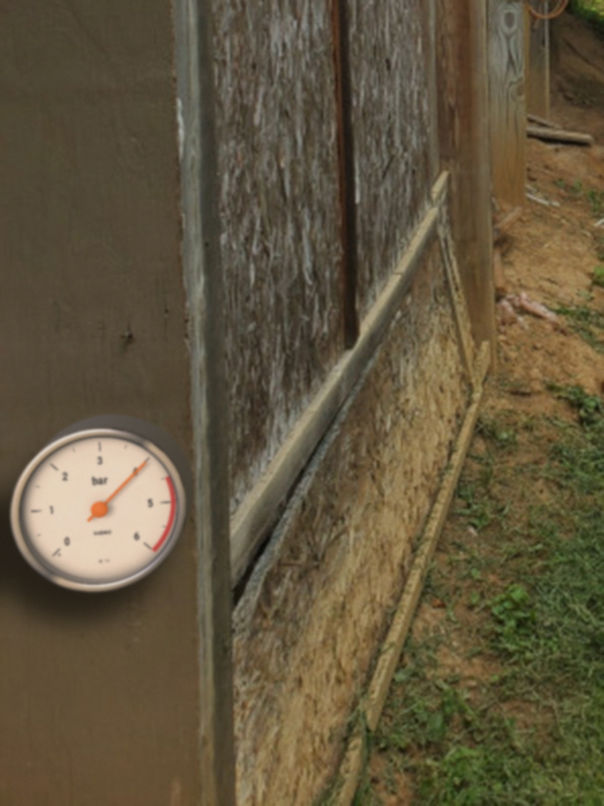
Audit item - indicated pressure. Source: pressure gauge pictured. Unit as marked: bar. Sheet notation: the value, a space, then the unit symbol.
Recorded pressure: 4 bar
